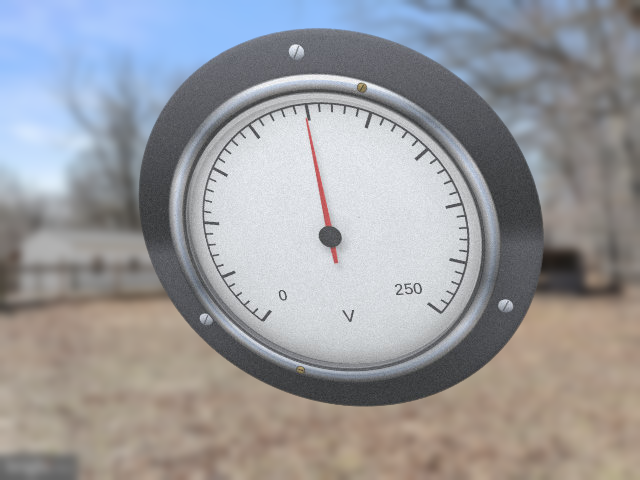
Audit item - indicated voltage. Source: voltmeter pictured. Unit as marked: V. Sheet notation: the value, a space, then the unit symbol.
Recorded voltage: 125 V
